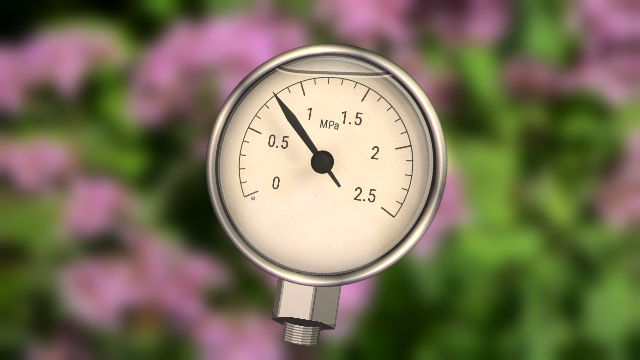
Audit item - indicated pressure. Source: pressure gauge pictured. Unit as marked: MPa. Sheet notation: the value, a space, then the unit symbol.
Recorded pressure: 0.8 MPa
